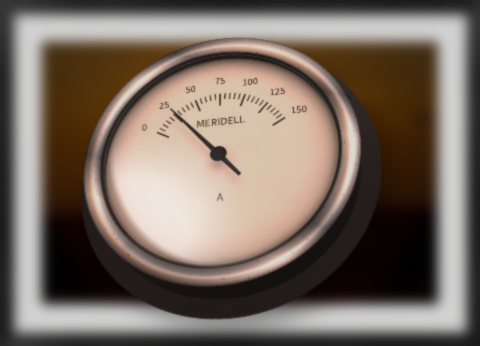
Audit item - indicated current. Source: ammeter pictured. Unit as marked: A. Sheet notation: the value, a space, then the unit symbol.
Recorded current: 25 A
